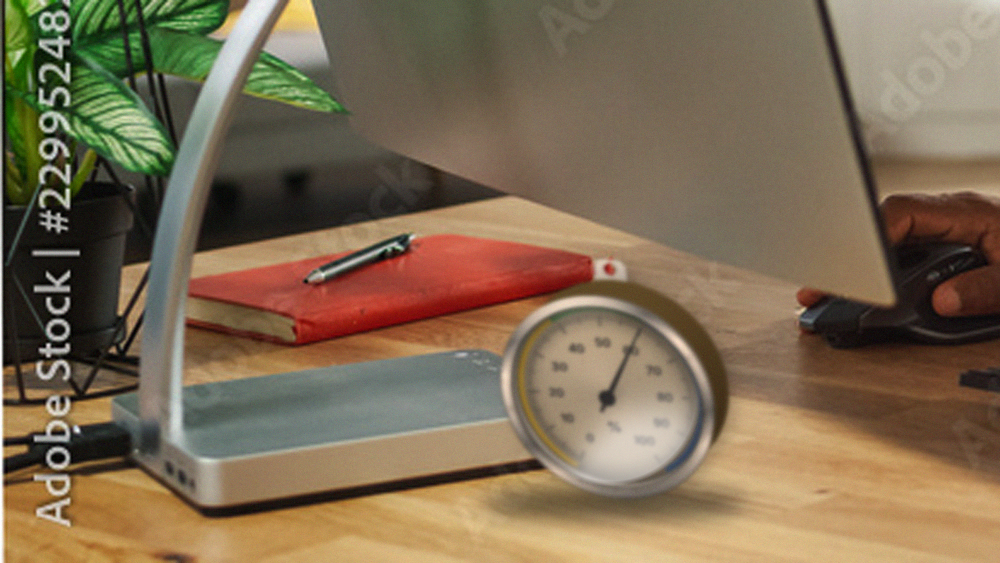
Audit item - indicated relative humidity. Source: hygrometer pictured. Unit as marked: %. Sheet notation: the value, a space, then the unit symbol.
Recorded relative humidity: 60 %
